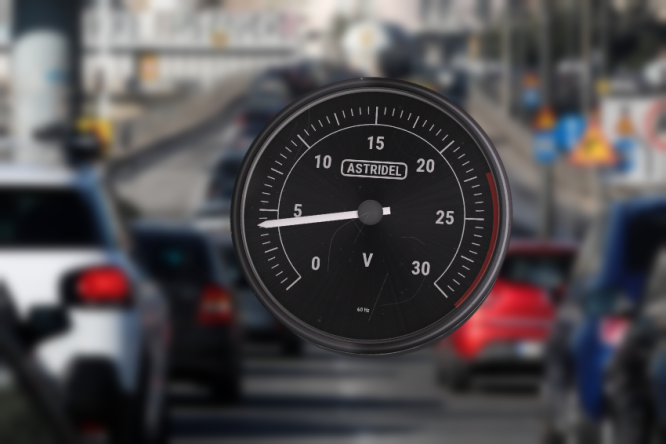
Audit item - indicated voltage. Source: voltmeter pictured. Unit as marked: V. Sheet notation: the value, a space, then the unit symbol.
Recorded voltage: 4 V
